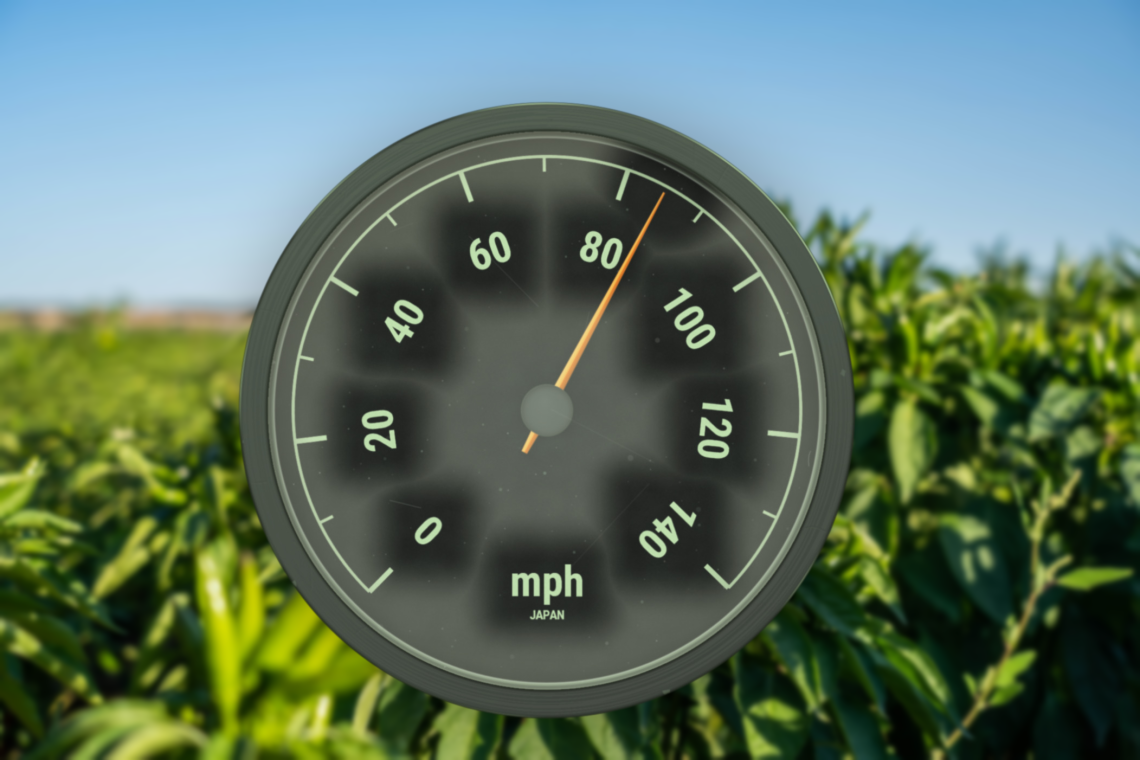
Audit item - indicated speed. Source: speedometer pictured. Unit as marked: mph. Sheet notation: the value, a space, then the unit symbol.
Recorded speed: 85 mph
